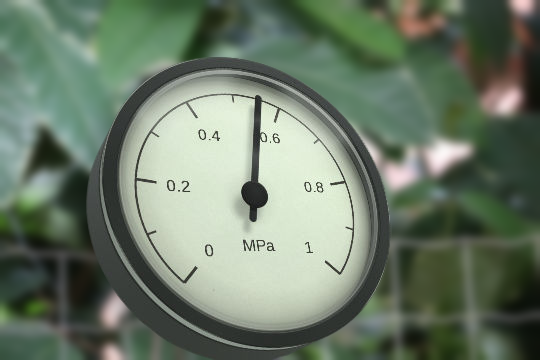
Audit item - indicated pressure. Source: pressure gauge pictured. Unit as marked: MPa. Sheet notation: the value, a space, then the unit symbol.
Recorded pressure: 0.55 MPa
